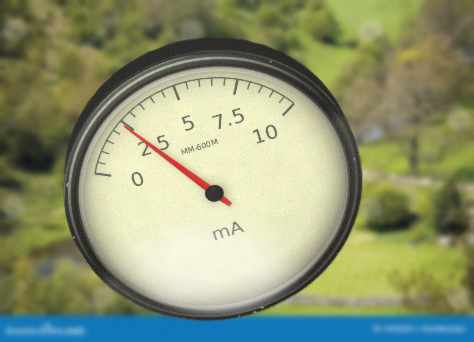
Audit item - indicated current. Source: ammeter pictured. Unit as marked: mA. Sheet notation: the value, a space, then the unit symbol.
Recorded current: 2.5 mA
